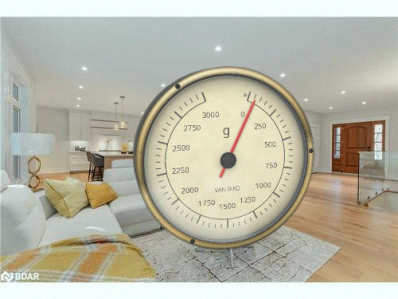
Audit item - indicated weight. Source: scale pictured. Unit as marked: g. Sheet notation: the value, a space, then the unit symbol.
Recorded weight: 50 g
